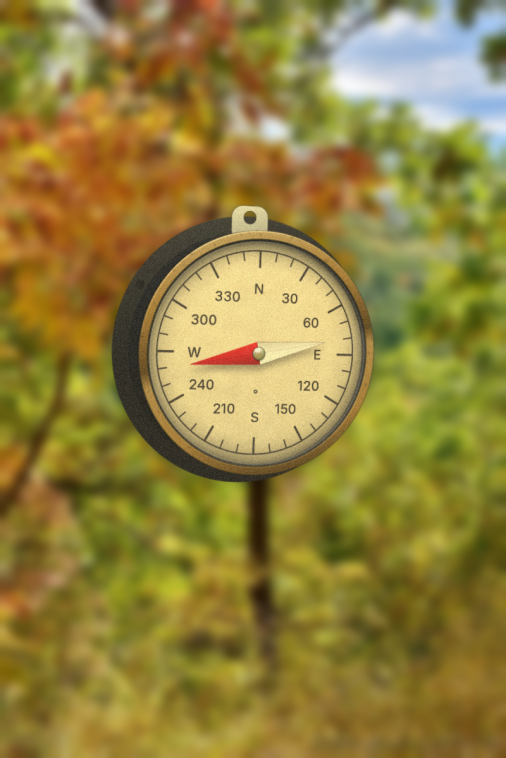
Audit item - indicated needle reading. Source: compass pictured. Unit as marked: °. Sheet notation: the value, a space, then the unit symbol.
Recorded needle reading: 260 °
